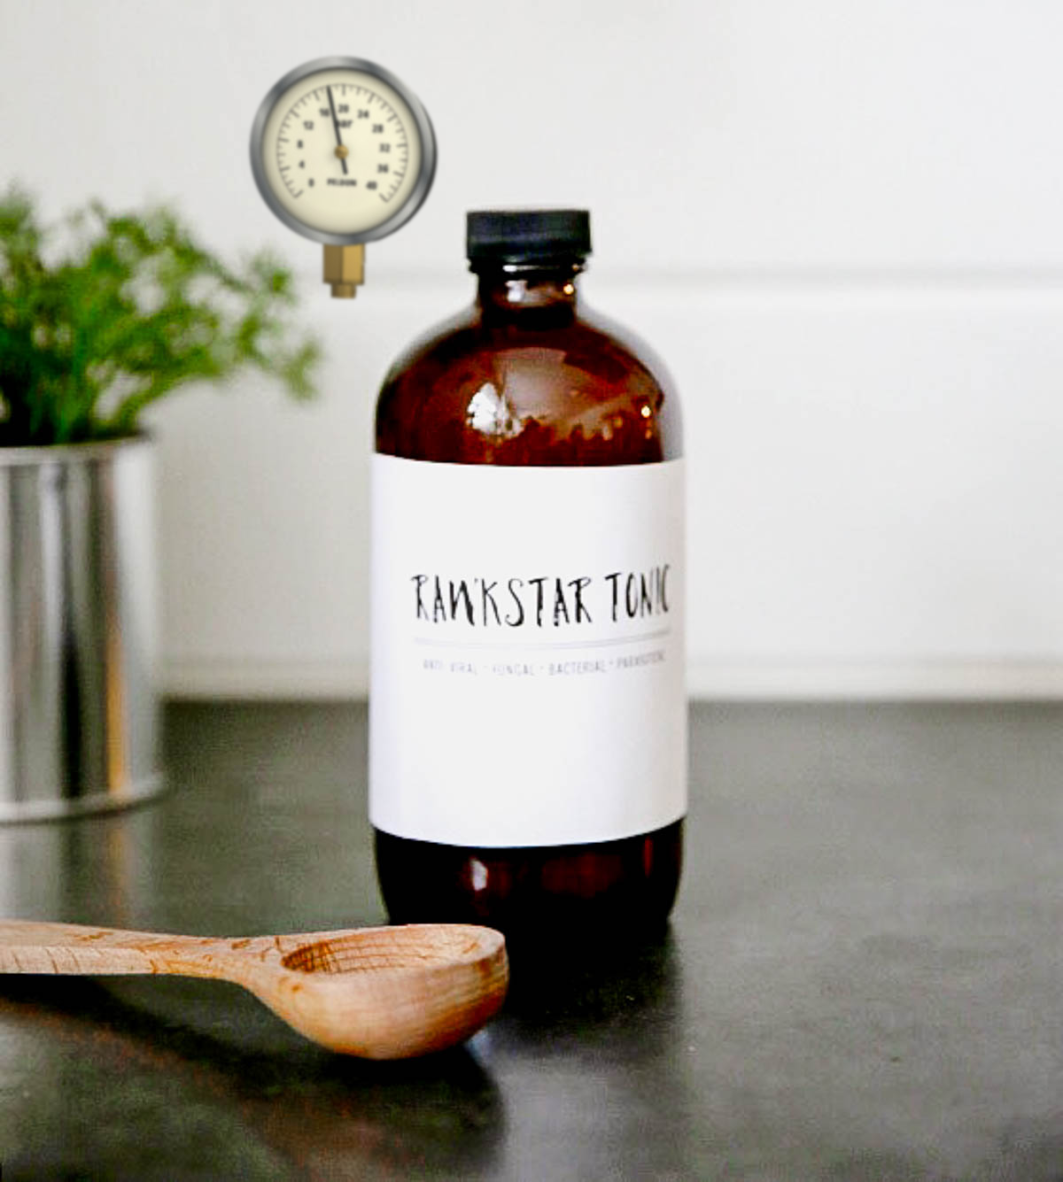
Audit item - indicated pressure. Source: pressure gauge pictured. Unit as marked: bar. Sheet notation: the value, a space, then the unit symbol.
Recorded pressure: 18 bar
